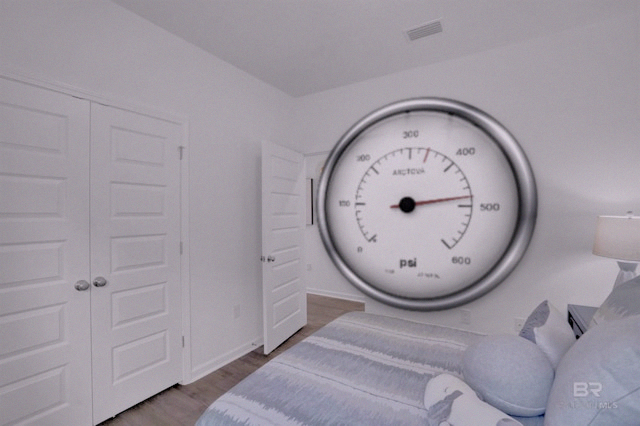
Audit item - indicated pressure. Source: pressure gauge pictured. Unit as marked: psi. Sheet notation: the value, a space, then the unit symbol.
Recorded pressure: 480 psi
